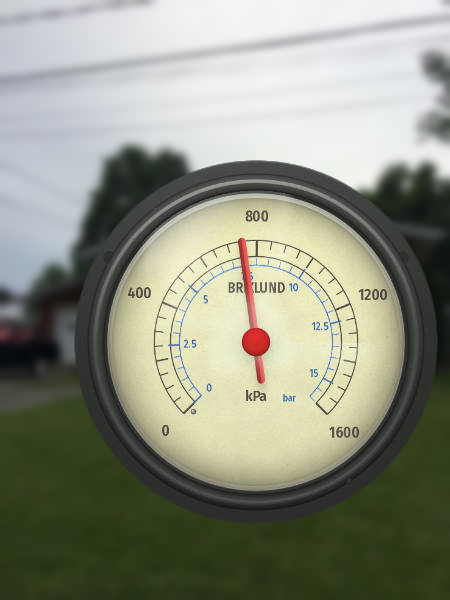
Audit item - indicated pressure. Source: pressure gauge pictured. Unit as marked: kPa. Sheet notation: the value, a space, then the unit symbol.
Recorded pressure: 750 kPa
